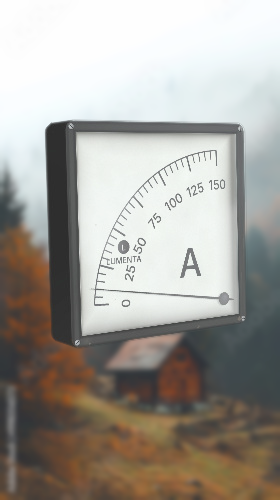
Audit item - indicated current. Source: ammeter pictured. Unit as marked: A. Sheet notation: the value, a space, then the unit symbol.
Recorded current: 10 A
